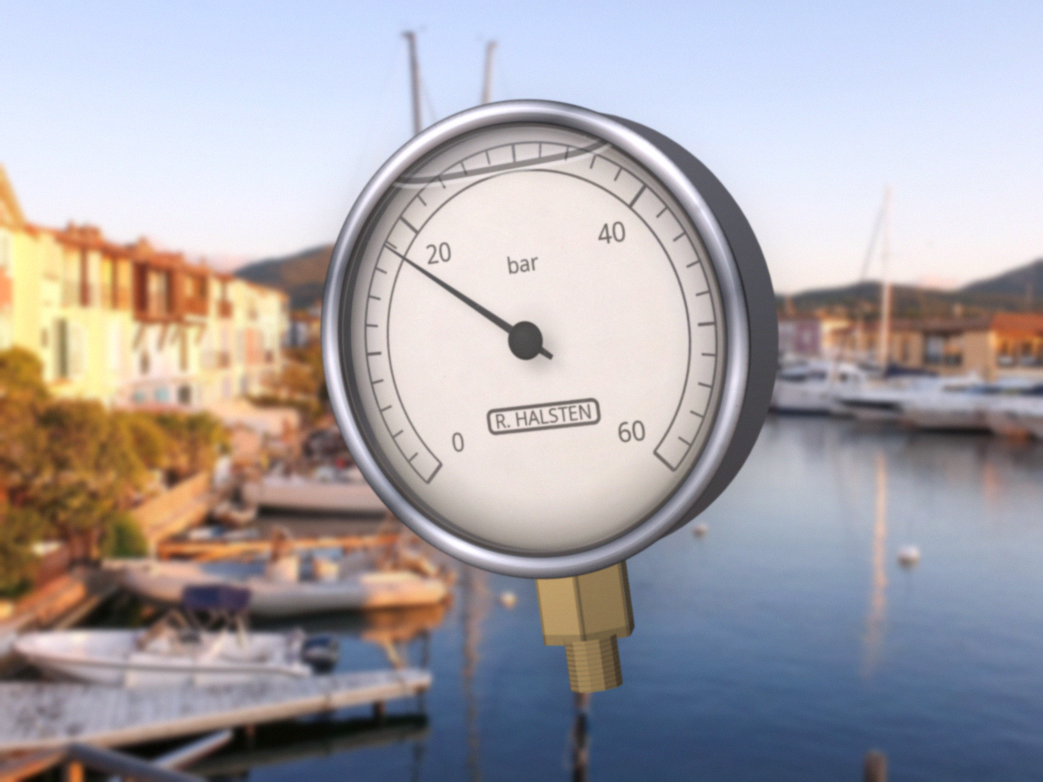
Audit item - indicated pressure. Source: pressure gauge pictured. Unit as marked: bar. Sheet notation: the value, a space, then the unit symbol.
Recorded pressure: 18 bar
